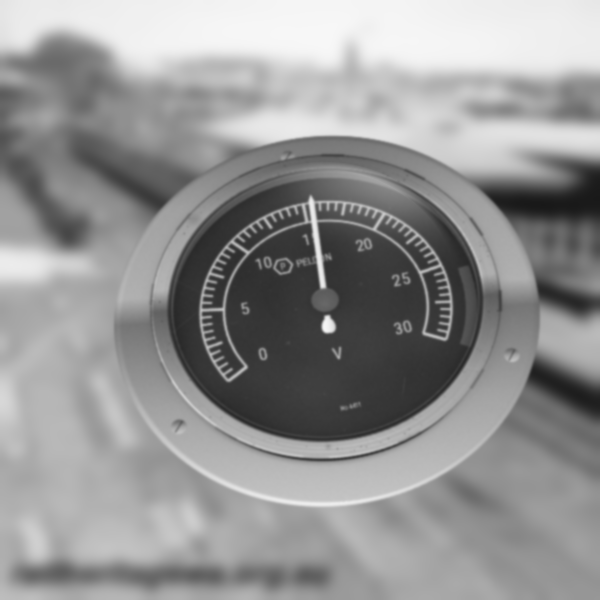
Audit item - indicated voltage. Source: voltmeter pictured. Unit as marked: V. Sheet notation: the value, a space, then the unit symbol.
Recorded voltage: 15.5 V
